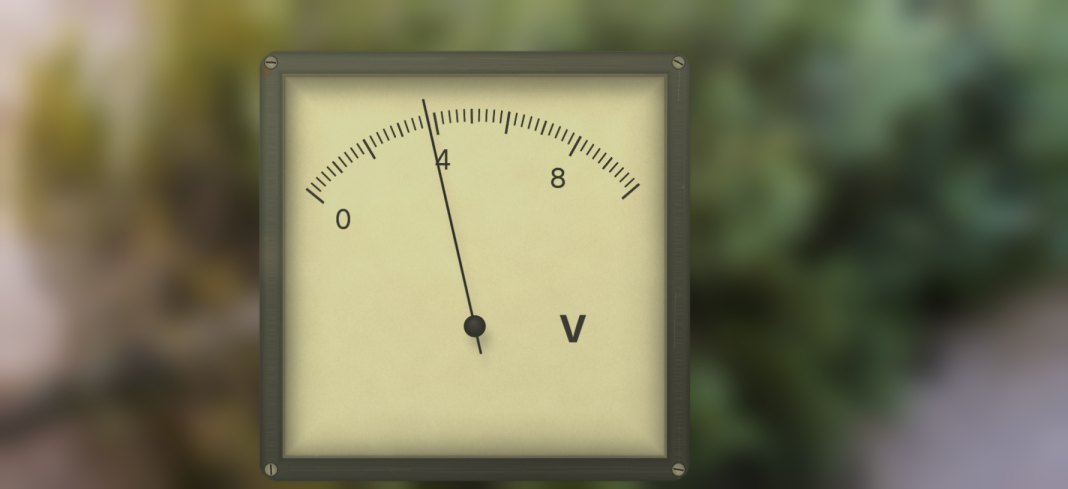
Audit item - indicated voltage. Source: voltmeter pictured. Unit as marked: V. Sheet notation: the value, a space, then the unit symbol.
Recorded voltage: 3.8 V
